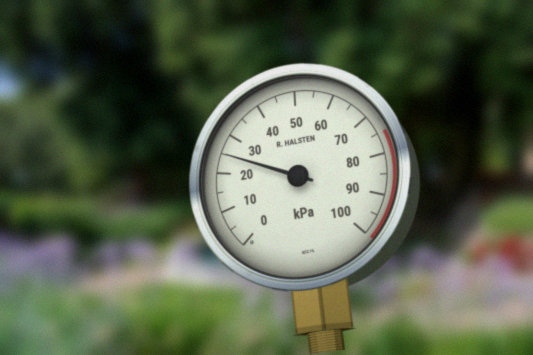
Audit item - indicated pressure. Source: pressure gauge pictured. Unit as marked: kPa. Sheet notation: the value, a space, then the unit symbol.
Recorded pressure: 25 kPa
